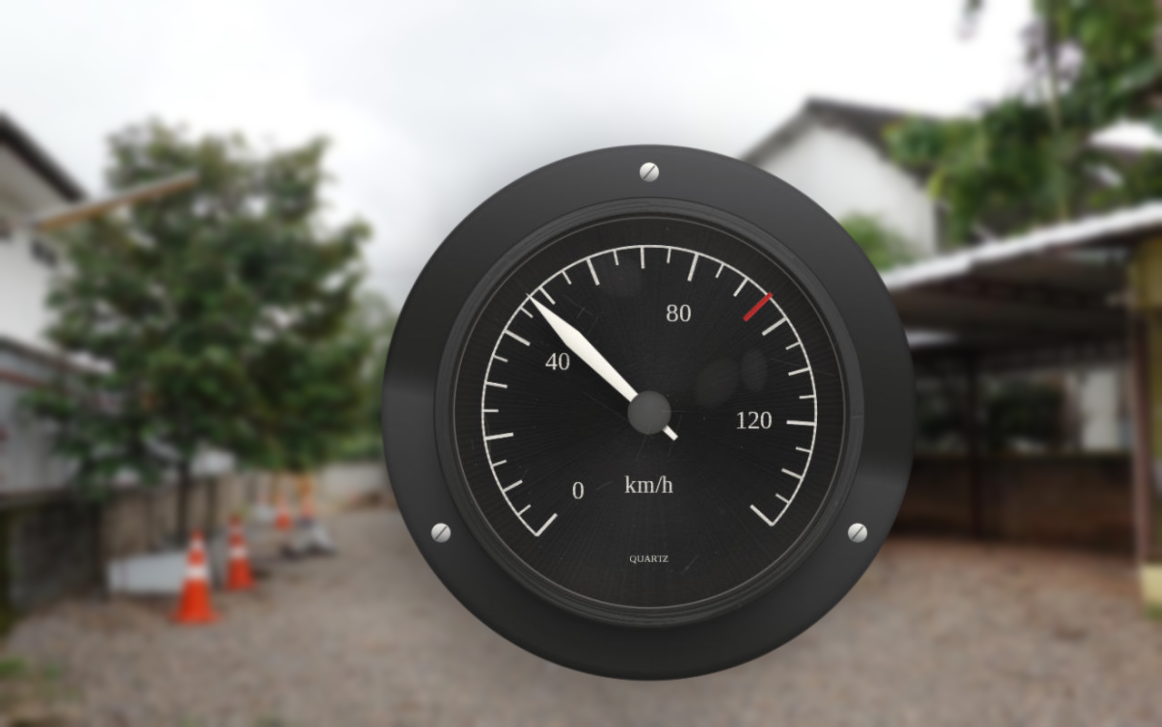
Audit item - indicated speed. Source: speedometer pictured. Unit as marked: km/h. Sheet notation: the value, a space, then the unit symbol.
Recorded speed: 47.5 km/h
